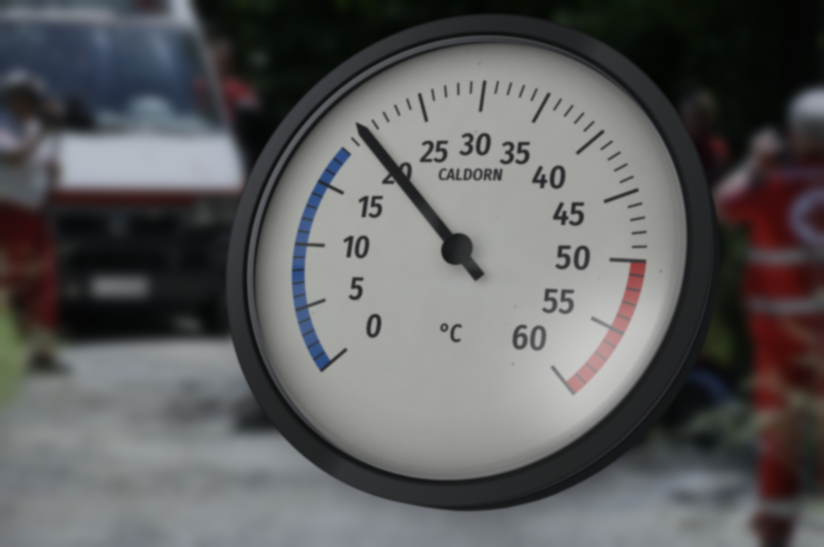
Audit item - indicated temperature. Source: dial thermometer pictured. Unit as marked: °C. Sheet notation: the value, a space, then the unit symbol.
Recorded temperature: 20 °C
